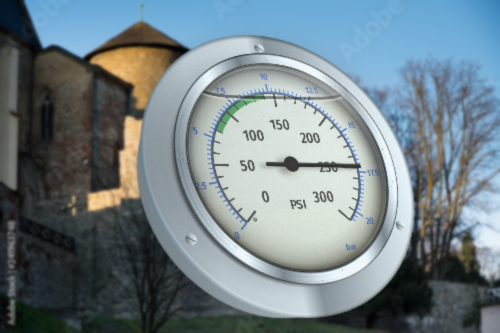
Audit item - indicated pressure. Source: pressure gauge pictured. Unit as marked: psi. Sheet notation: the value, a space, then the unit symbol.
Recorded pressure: 250 psi
